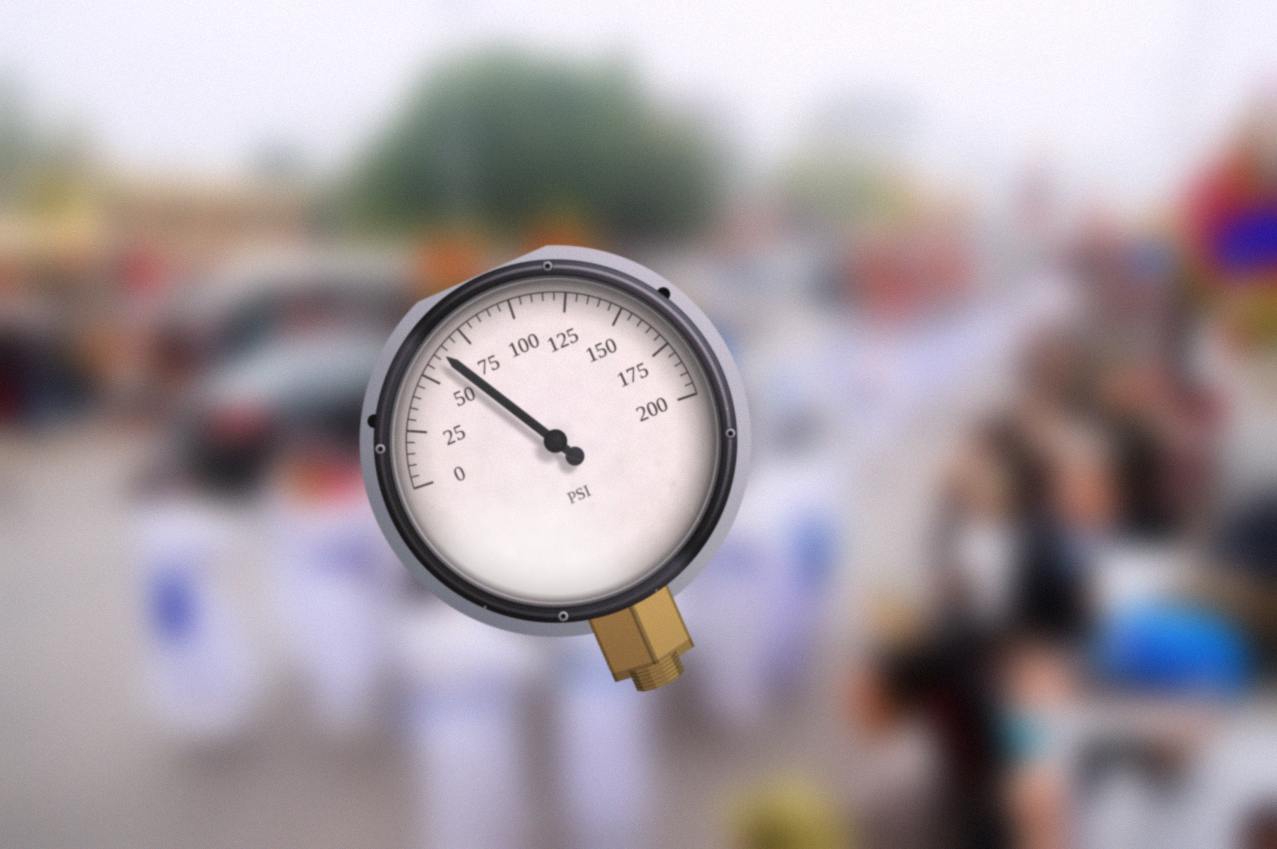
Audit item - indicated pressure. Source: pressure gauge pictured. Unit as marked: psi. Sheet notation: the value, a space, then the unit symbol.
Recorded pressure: 62.5 psi
